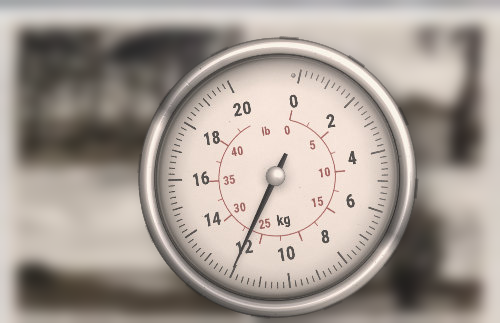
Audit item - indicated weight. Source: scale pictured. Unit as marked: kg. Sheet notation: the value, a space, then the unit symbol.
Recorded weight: 12 kg
